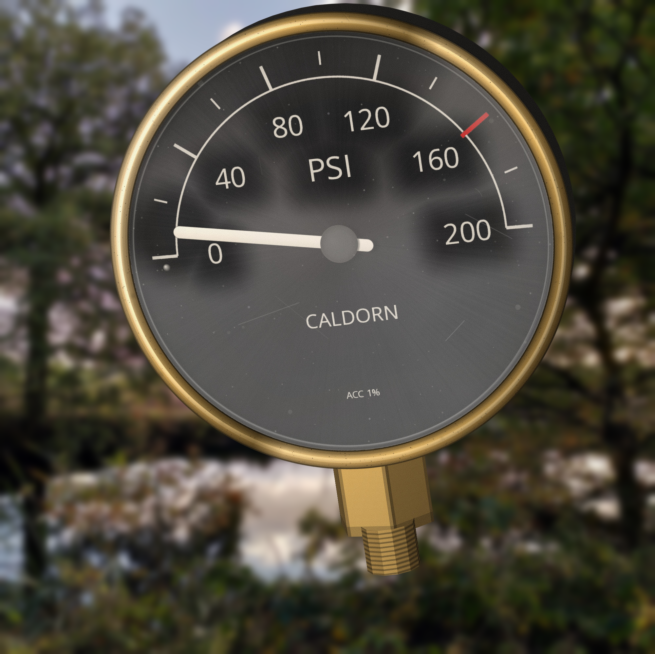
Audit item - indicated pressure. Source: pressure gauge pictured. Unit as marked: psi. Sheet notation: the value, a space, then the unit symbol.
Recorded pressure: 10 psi
